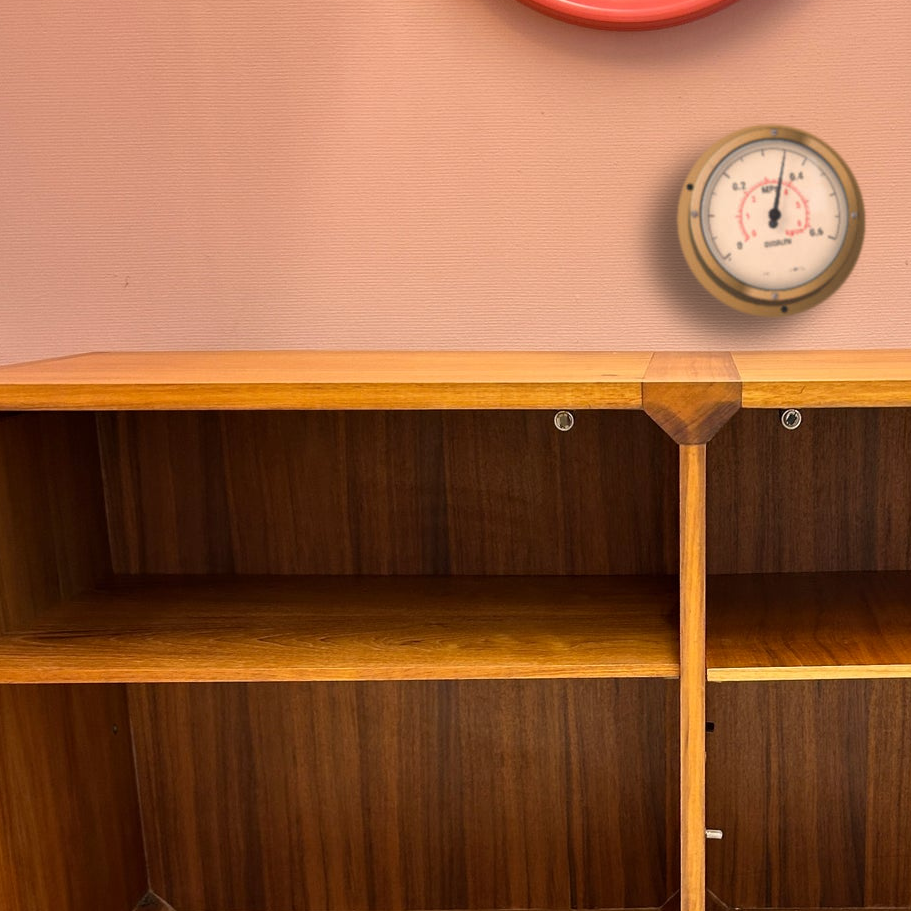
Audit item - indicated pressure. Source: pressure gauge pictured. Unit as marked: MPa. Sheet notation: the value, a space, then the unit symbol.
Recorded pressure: 0.35 MPa
